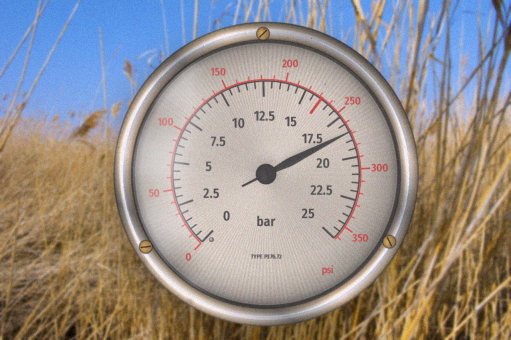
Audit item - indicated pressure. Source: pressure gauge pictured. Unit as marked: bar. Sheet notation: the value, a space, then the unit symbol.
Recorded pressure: 18.5 bar
